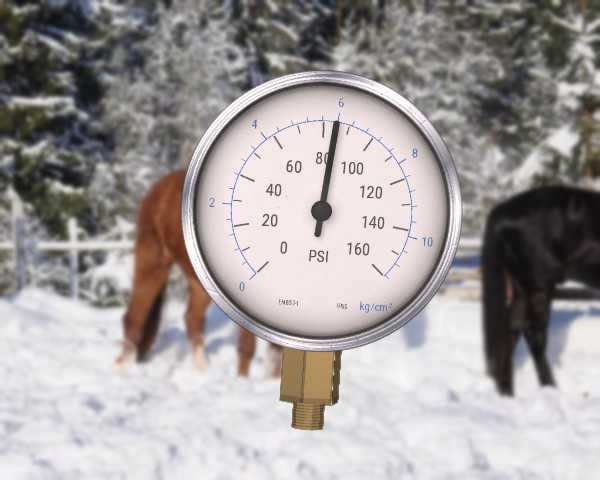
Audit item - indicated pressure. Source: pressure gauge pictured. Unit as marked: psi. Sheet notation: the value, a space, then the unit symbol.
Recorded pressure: 85 psi
